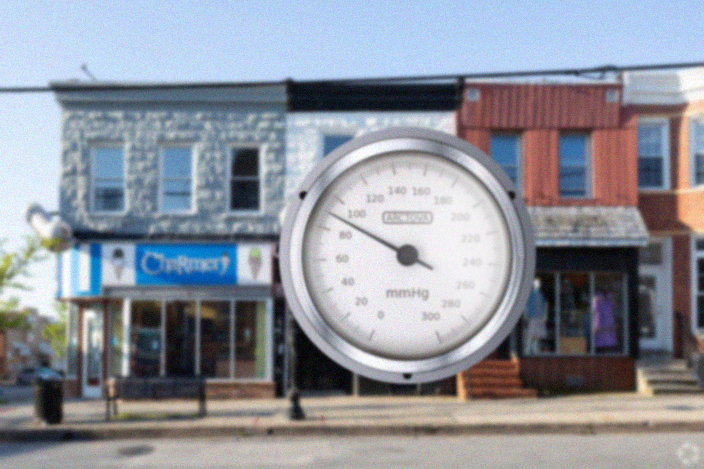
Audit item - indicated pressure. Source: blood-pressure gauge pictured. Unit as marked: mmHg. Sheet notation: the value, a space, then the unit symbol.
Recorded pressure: 90 mmHg
